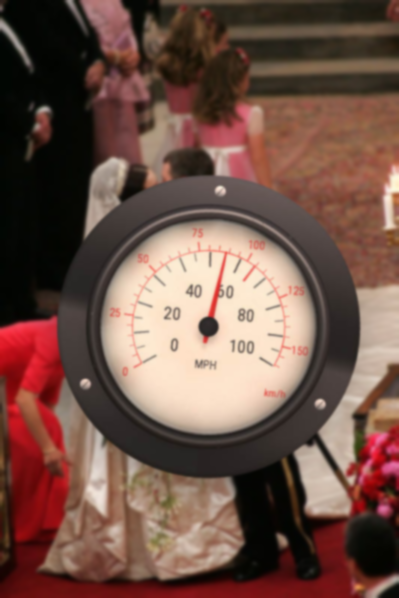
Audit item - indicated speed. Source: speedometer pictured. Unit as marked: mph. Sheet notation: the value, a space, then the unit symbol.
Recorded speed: 55 mph
